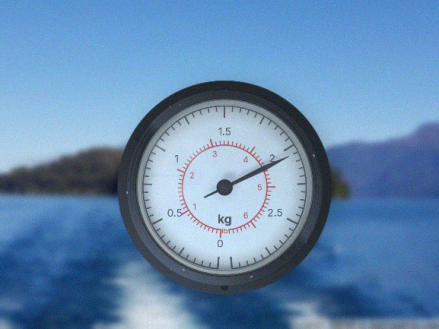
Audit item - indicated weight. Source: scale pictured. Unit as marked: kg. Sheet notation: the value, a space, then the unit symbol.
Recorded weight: 2.05 kg
